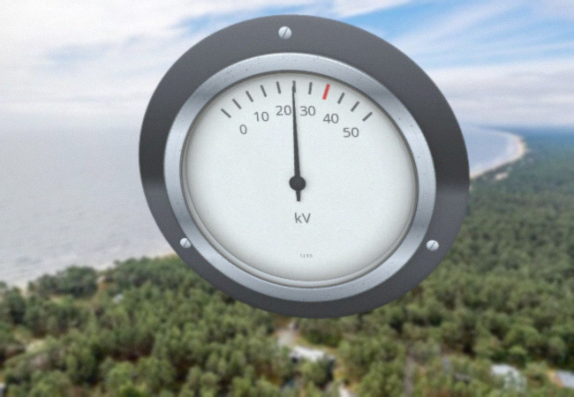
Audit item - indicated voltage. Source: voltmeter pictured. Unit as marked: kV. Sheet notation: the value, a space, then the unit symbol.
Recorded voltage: 25 kV
